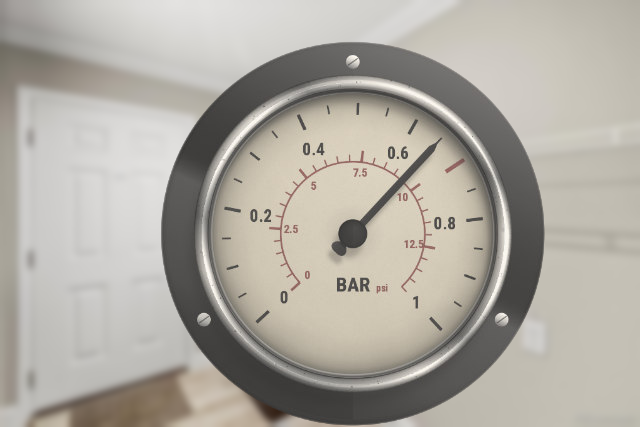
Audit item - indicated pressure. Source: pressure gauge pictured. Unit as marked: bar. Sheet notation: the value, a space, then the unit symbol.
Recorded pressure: 0.65 bar
